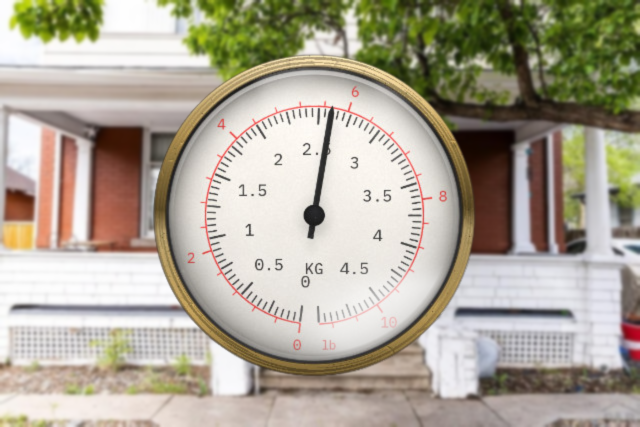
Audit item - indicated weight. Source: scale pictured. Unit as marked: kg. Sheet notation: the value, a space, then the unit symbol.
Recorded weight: 2.6 kg
